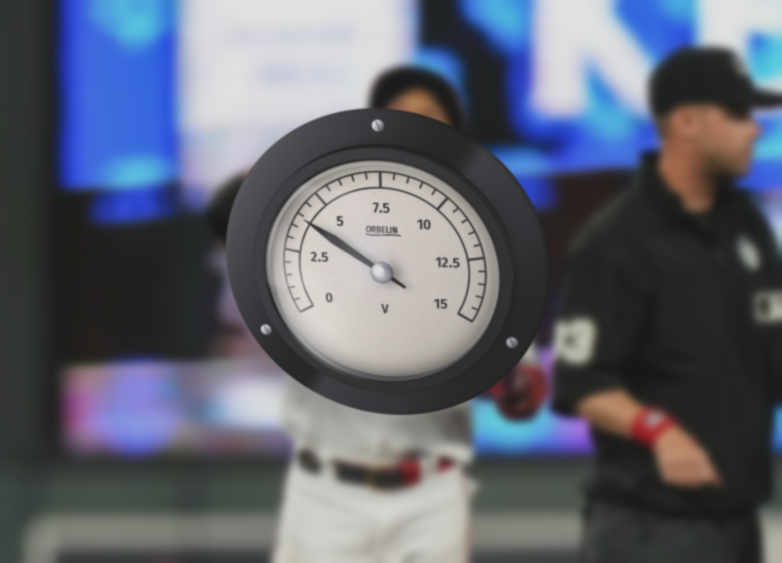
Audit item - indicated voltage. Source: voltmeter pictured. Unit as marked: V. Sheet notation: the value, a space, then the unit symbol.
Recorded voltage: 4 V
